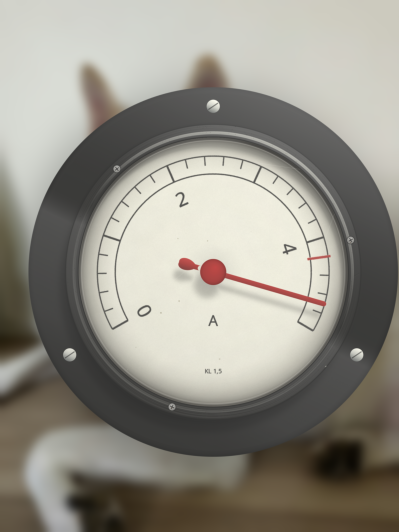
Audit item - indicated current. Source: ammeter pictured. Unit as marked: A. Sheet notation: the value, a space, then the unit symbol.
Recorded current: 4.7 A
